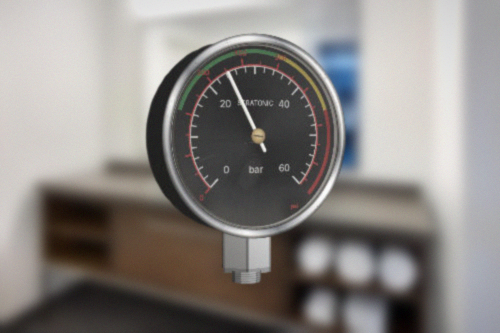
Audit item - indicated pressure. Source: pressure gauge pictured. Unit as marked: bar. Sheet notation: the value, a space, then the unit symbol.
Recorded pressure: 24 bar
